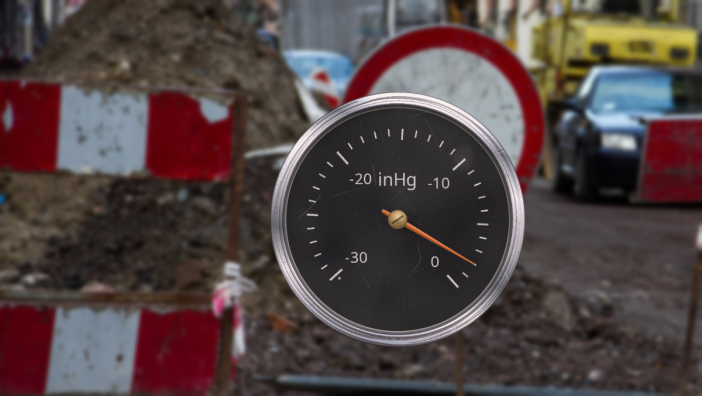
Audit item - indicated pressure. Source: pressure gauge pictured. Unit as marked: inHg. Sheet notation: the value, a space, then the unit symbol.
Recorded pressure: -2 inHg
